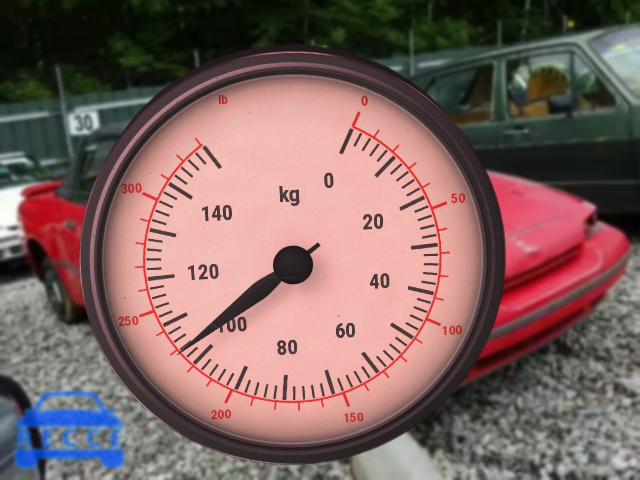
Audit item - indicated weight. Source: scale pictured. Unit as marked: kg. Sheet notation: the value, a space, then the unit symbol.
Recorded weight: 104 kg
